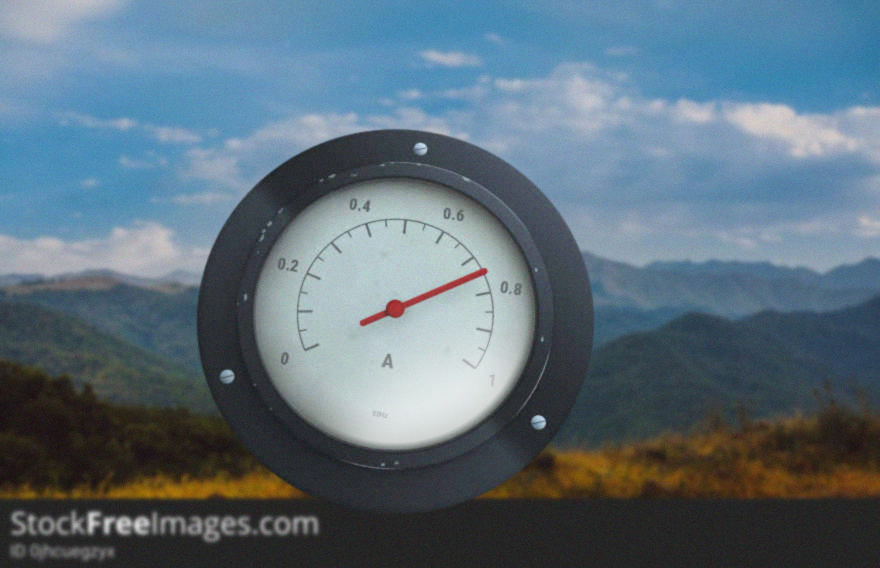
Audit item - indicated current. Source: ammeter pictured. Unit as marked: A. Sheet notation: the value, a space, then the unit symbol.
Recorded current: 0.75 A
